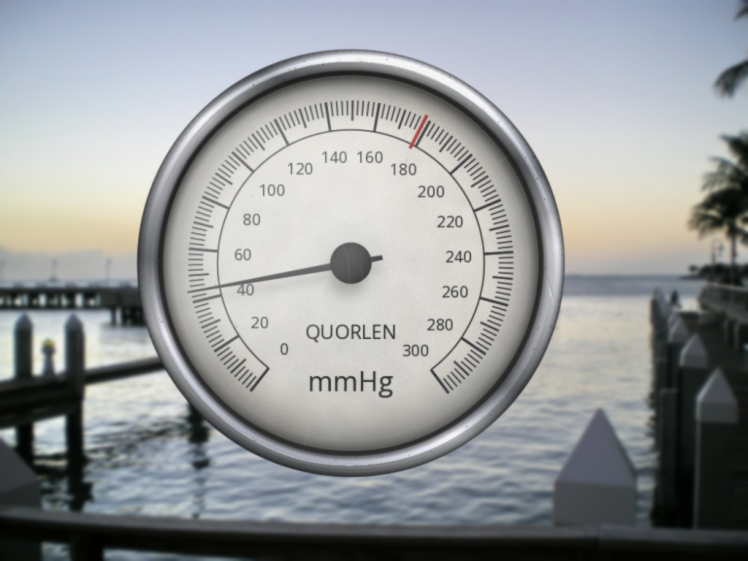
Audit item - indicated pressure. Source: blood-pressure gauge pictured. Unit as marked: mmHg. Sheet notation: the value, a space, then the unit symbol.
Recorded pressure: 44 mmHg
